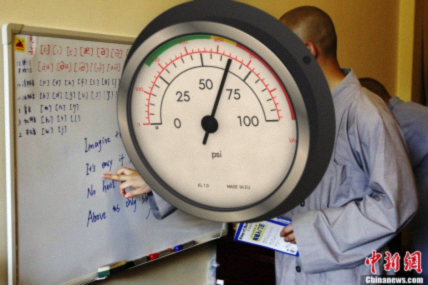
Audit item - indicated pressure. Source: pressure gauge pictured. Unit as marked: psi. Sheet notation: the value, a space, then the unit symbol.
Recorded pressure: 65 psi
